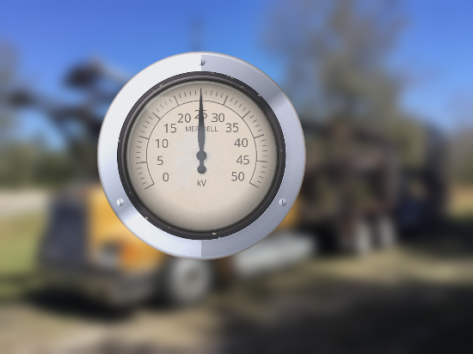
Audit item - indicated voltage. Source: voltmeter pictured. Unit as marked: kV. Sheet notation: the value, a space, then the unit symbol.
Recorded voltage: 25 kV
